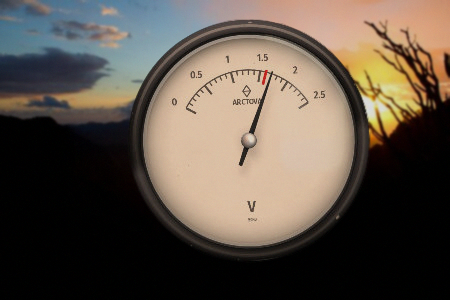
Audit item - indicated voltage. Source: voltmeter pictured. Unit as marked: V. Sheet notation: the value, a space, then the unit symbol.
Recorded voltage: 1.7 V
